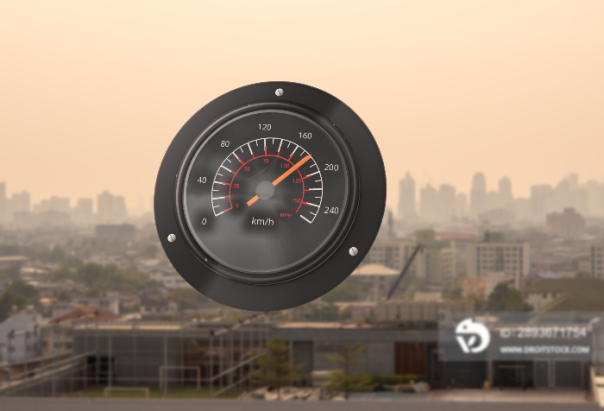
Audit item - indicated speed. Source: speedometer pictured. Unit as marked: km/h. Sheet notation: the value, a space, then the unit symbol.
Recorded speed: 180 km/h
